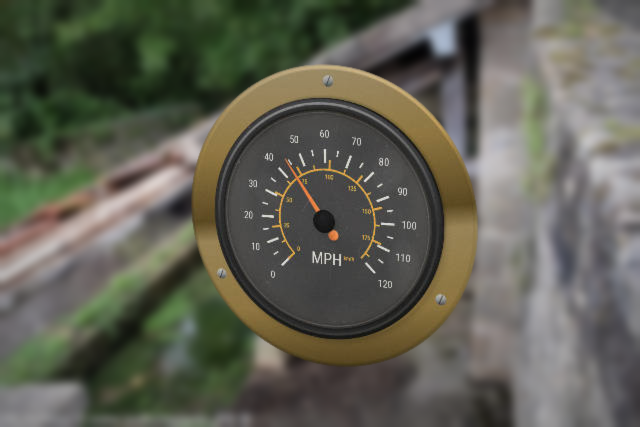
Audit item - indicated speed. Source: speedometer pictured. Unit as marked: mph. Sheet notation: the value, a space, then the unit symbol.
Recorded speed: 45 mph
